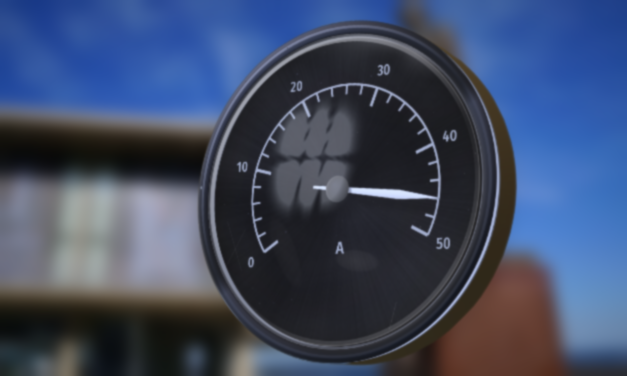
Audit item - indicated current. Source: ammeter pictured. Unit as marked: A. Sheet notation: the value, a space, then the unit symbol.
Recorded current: 46 A
